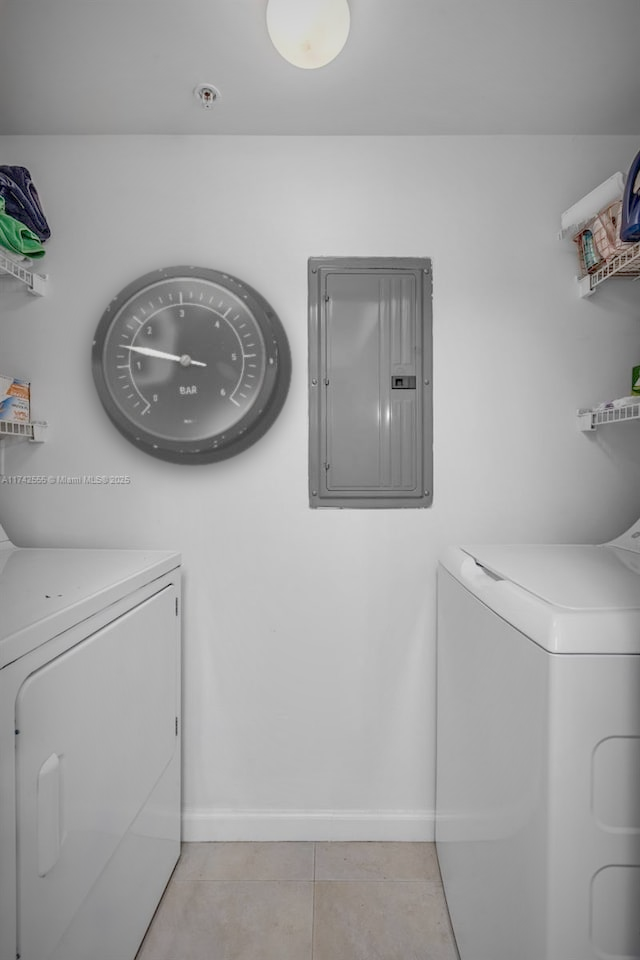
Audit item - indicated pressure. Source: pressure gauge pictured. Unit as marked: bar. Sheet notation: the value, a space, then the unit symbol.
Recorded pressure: 1.4 bar
